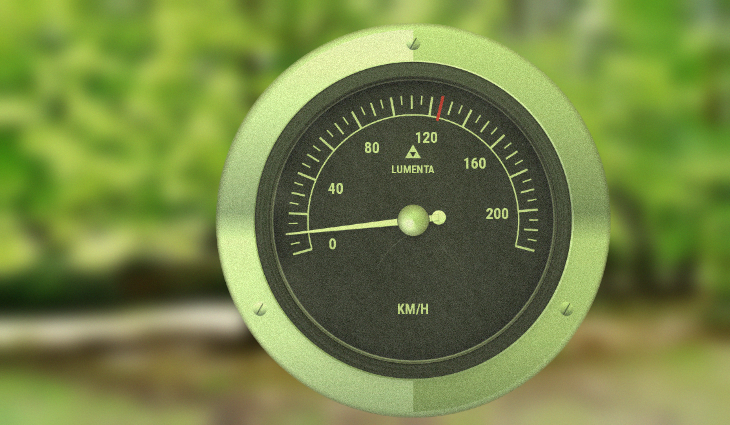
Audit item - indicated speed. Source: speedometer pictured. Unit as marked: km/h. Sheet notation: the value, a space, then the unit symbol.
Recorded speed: 10 km/h
